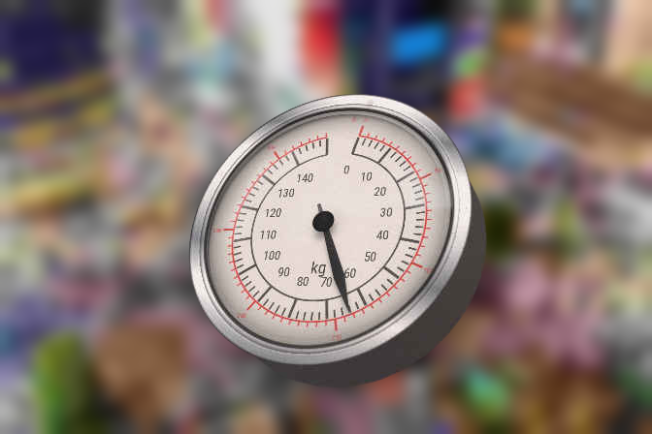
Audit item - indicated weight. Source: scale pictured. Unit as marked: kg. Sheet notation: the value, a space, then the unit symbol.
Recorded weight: 64 kg
